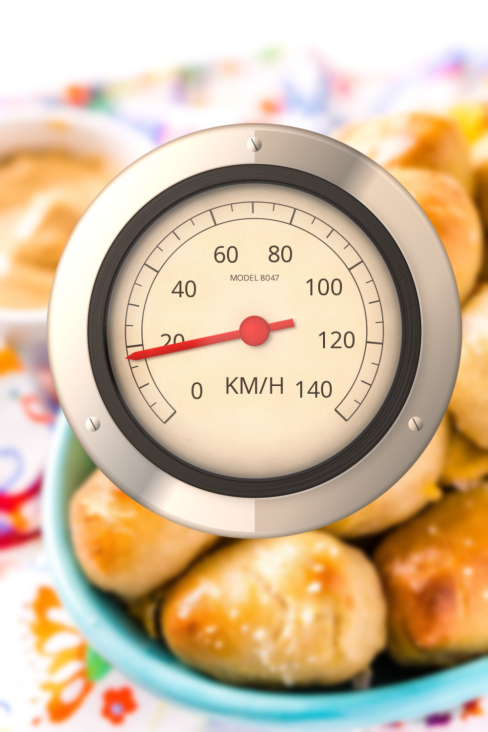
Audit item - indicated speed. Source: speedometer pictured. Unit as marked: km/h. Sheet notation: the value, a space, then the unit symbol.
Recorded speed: 17.5 km/h
